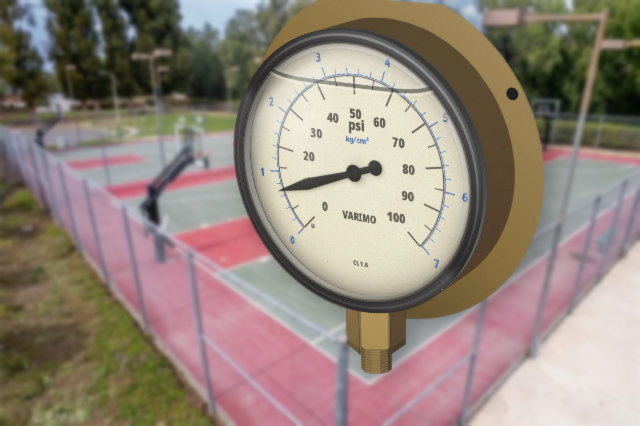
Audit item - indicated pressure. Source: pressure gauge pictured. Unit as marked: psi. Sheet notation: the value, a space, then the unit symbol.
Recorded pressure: 10 psi
